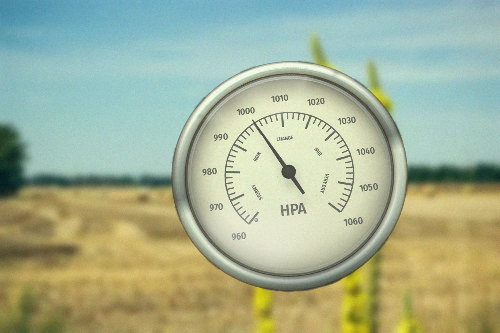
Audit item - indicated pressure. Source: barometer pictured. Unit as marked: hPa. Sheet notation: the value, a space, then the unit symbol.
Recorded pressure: 1000 hPa
